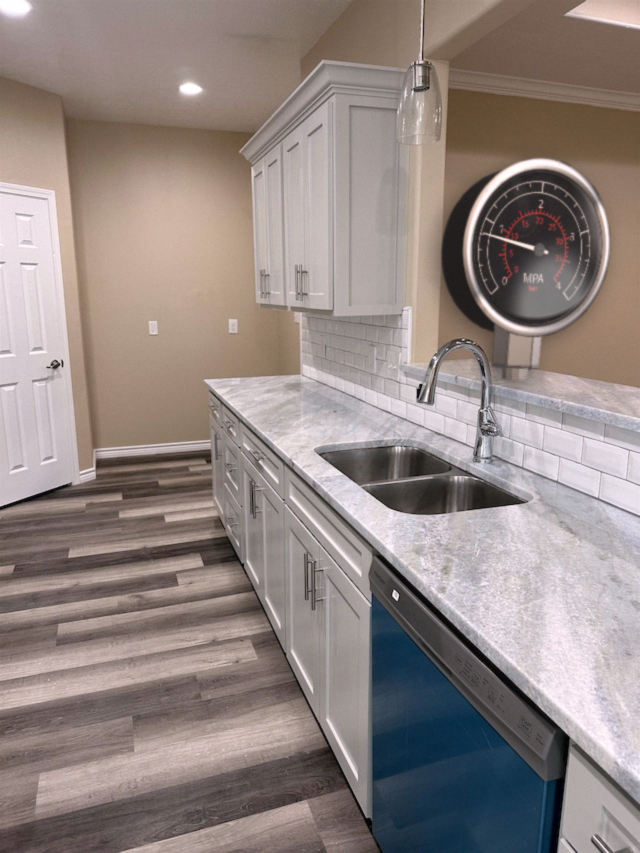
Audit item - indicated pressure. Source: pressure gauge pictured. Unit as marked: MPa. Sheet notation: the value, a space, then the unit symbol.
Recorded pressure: 0.8 MPa
